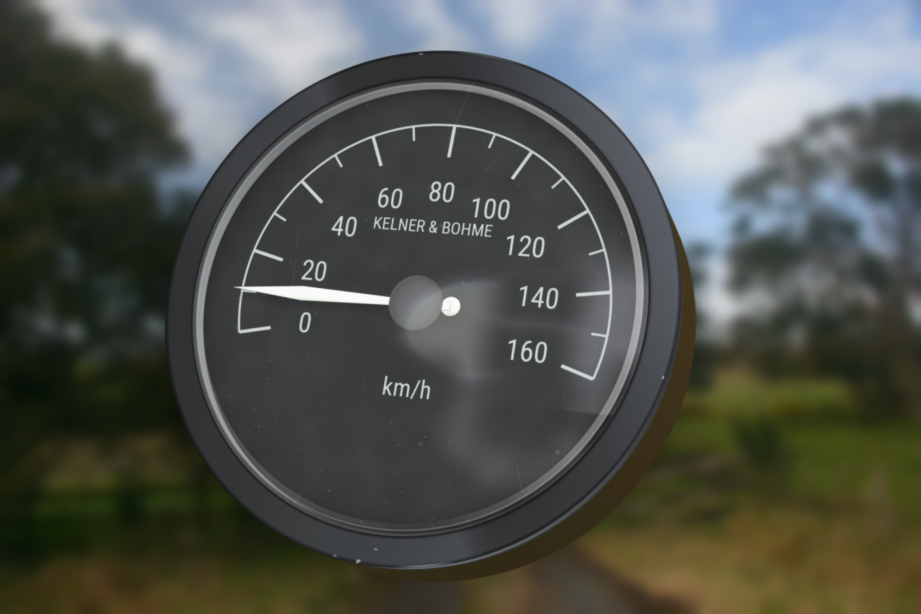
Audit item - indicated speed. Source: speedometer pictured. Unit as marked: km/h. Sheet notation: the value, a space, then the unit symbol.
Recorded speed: 10 km/h
